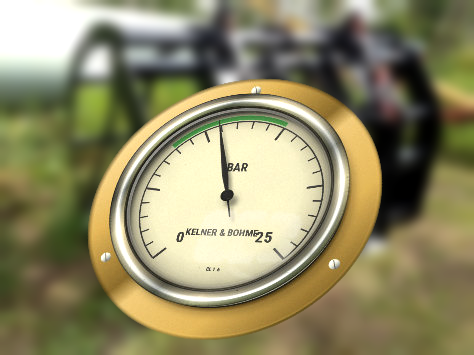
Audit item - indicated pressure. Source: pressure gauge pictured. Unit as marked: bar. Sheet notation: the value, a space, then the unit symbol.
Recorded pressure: 11 bar
